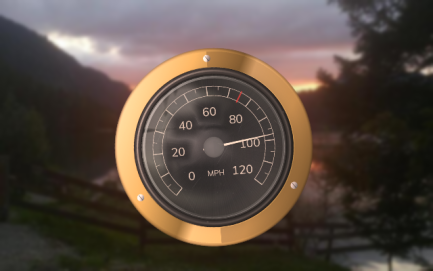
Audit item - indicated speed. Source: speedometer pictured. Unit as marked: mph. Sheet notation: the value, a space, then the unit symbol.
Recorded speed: 97.5 mph
